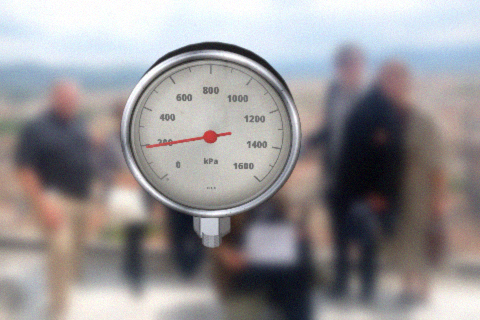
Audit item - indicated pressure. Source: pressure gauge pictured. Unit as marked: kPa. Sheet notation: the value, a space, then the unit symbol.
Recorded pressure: 200 kPa
